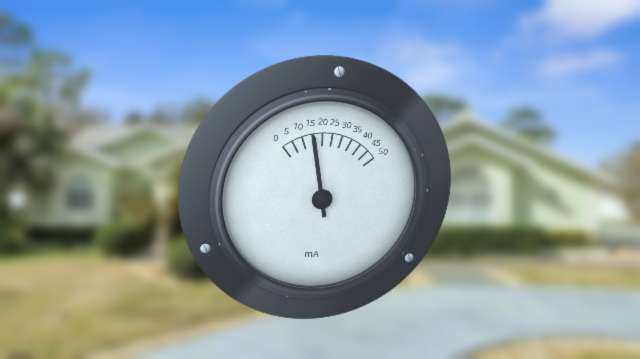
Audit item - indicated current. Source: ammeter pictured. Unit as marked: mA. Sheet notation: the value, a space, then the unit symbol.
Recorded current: 15 mA
